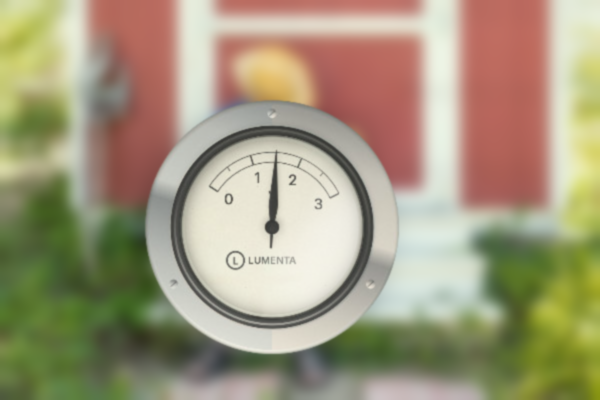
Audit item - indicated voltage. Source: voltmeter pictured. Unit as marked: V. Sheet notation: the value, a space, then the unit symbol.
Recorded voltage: 1.5 V
